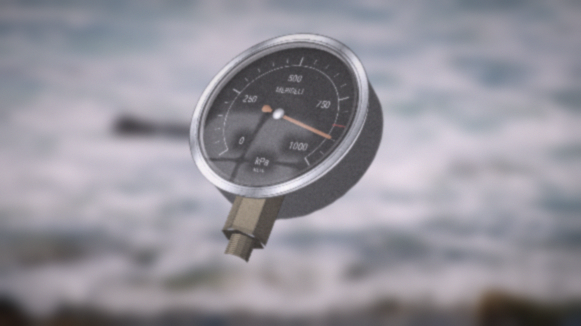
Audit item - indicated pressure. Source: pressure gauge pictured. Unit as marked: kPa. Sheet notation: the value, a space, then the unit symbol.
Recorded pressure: 900 kPa
